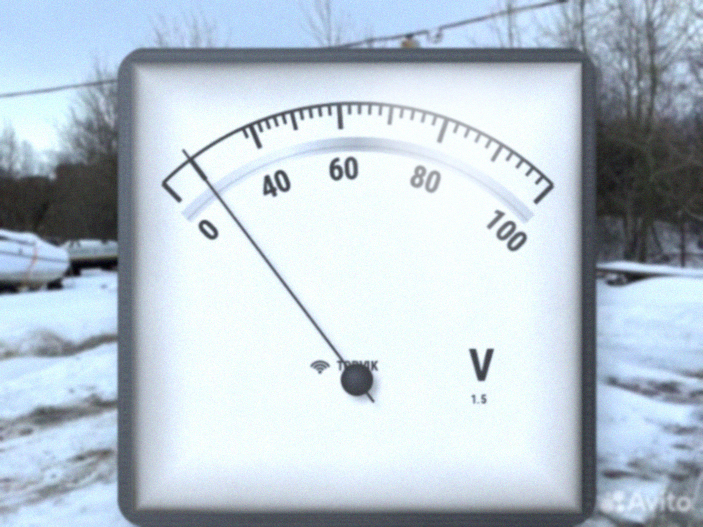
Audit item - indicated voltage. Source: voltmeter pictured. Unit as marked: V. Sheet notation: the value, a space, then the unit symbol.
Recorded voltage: 20 V
